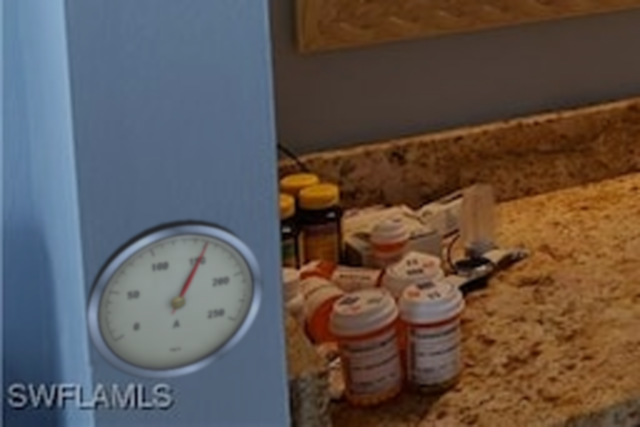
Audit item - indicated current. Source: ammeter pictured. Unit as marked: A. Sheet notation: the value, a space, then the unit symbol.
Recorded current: 150 A
